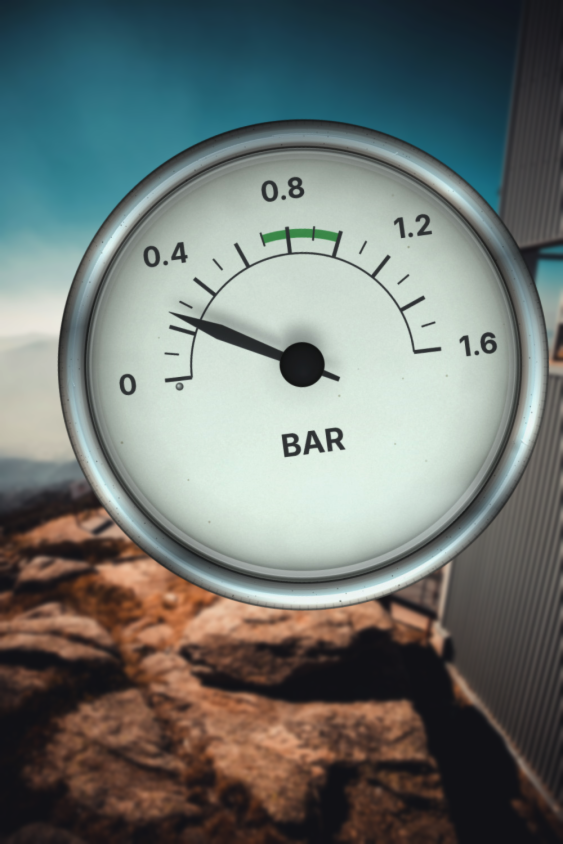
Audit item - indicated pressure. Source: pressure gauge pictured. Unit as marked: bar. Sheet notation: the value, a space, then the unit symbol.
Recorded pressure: 0.25 bar
